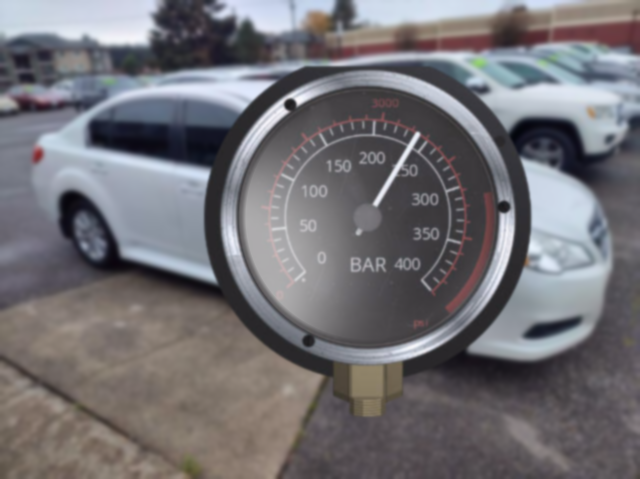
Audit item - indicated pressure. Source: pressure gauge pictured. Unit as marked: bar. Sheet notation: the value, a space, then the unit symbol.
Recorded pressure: 240 bar
